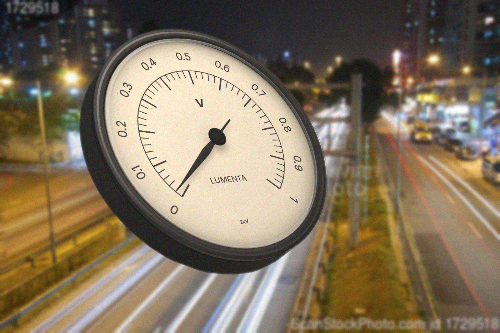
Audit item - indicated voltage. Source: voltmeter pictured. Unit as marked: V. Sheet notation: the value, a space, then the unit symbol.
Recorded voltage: 0.02 V
